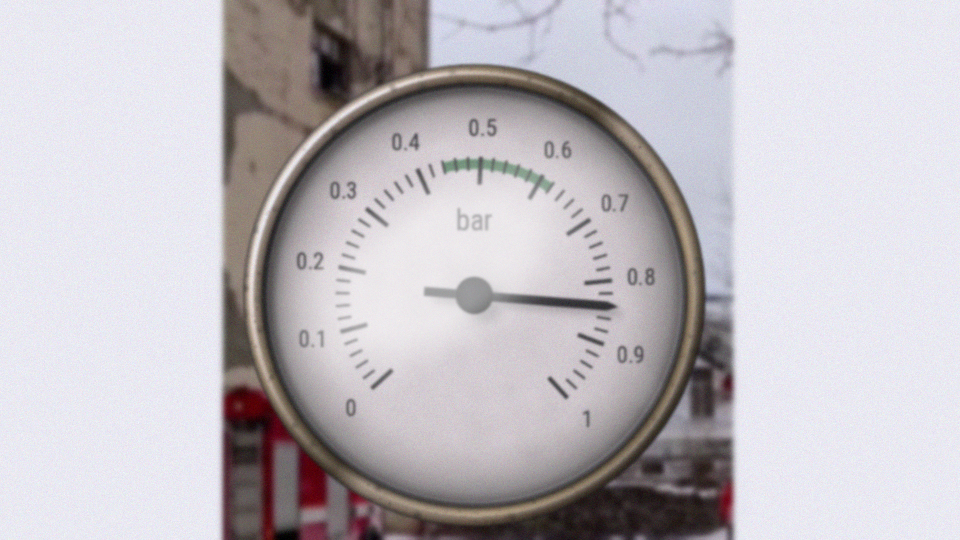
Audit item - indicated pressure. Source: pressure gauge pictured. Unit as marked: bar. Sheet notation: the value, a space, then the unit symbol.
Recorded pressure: 0.84 bar
